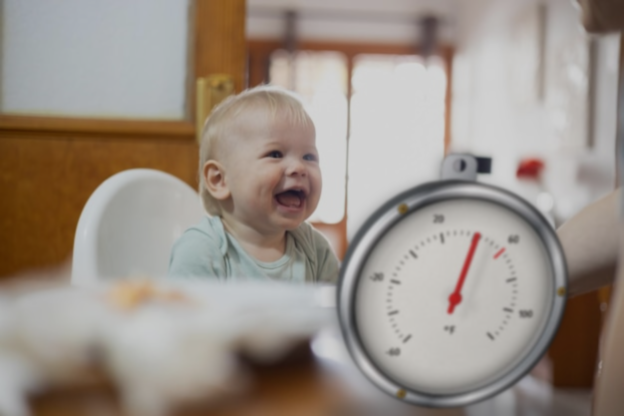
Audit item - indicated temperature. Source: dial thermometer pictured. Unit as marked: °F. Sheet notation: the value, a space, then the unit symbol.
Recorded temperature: 40 °F
